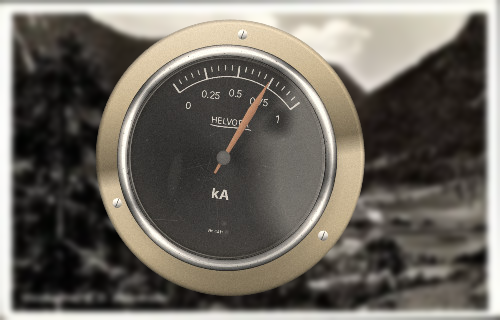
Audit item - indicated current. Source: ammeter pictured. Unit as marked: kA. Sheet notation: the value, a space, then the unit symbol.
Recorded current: 0.75 kA
